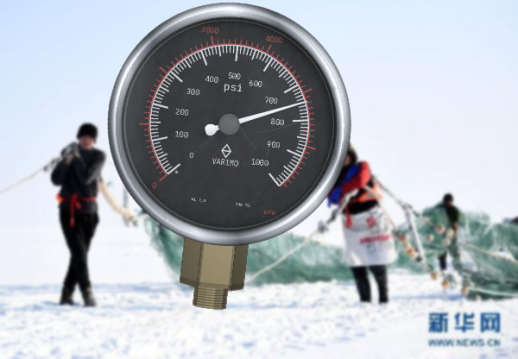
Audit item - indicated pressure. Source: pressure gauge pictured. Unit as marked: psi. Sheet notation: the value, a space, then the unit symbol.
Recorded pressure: 750 psi
